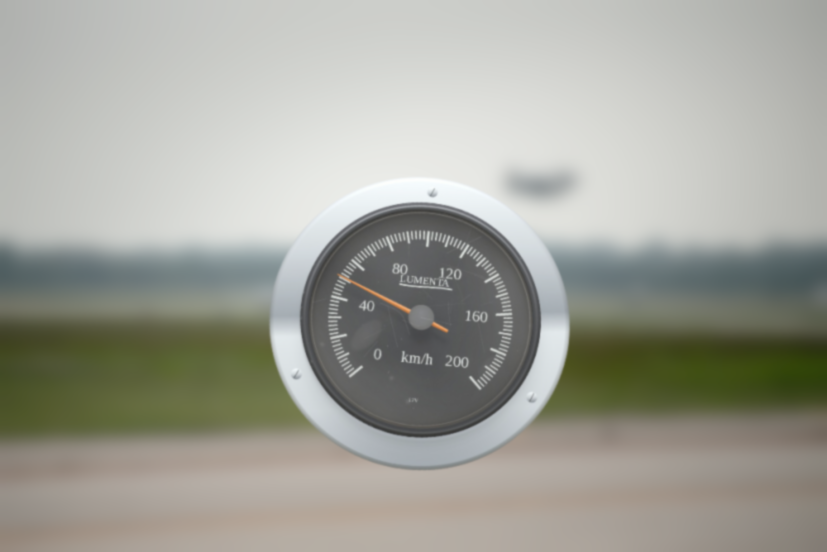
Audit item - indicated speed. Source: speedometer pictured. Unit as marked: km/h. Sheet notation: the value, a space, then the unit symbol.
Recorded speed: 50 km/h
